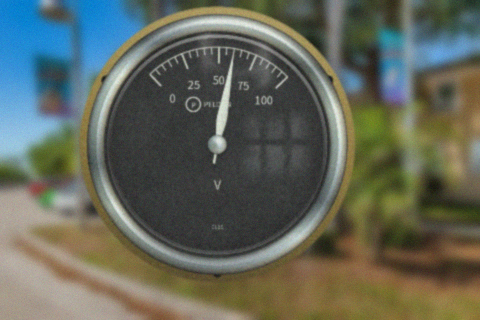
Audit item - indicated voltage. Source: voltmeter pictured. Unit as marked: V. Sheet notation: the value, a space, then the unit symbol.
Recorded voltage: 60 V
